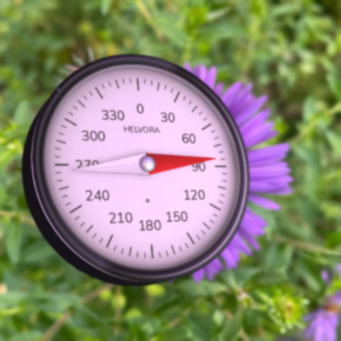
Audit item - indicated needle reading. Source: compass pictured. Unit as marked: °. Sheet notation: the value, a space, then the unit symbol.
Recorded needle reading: 85 °
